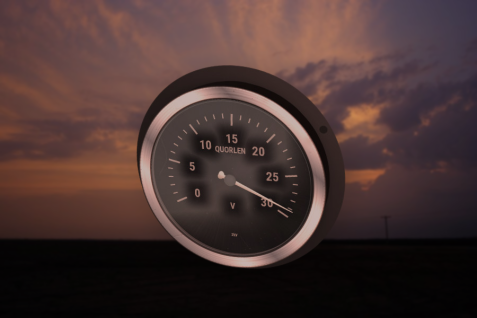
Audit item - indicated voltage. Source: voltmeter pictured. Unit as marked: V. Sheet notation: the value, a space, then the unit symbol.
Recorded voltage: 29 V
